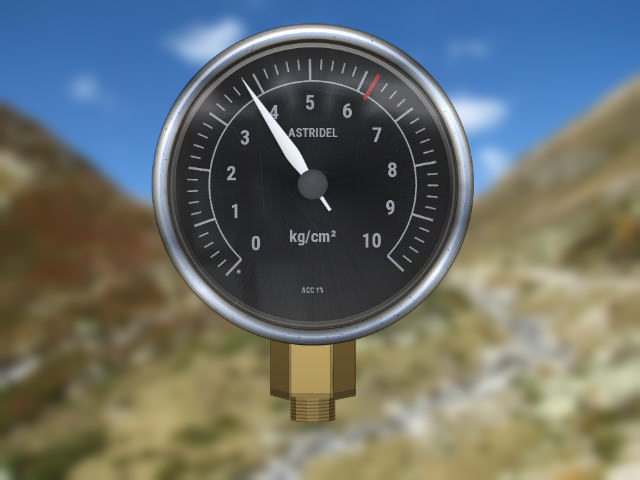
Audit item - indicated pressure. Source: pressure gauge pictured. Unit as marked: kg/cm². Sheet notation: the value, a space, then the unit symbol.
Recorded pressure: 3.8 kg/cm²
